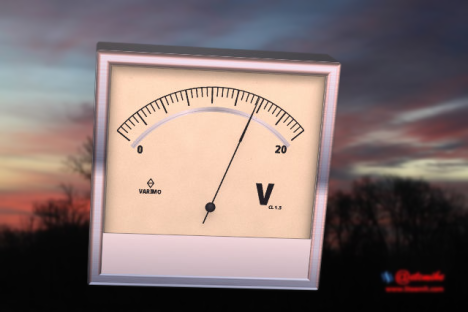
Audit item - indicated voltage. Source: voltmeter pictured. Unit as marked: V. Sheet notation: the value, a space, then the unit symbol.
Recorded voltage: 14.5 V
